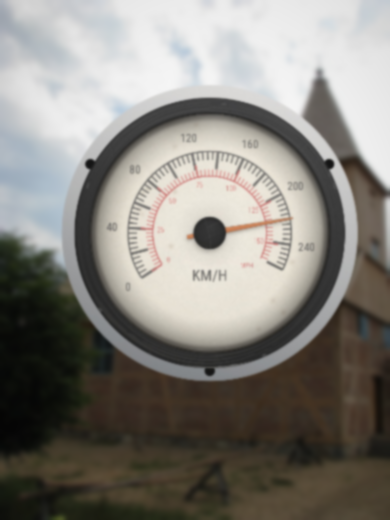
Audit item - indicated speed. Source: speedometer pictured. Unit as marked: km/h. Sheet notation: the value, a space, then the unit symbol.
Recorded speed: 220 km/h
